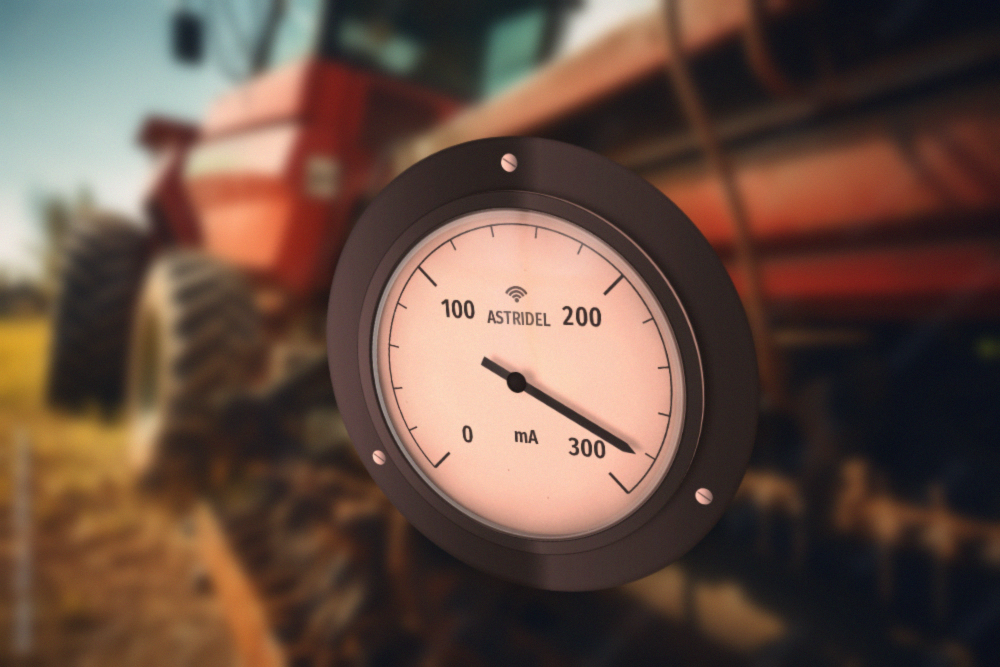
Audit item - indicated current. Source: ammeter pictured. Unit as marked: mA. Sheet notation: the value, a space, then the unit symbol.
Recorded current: 280 mA
